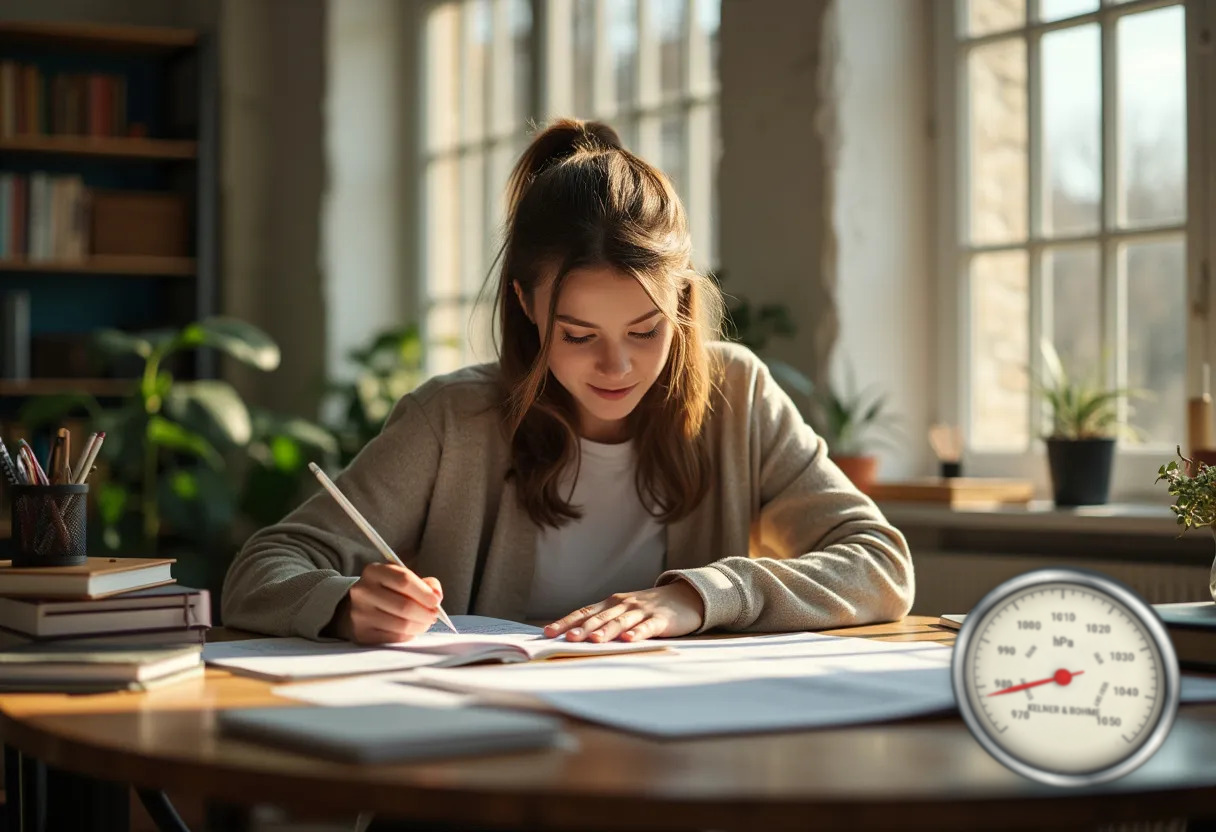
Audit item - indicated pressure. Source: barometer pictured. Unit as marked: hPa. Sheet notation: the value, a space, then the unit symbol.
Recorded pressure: 978 hPa
